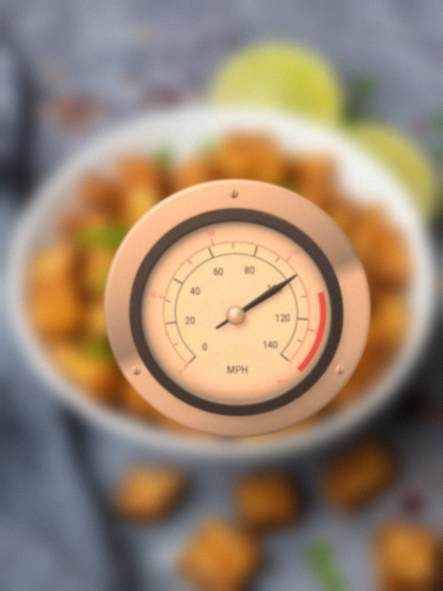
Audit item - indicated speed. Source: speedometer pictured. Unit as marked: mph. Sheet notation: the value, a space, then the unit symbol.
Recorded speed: 100 mph
